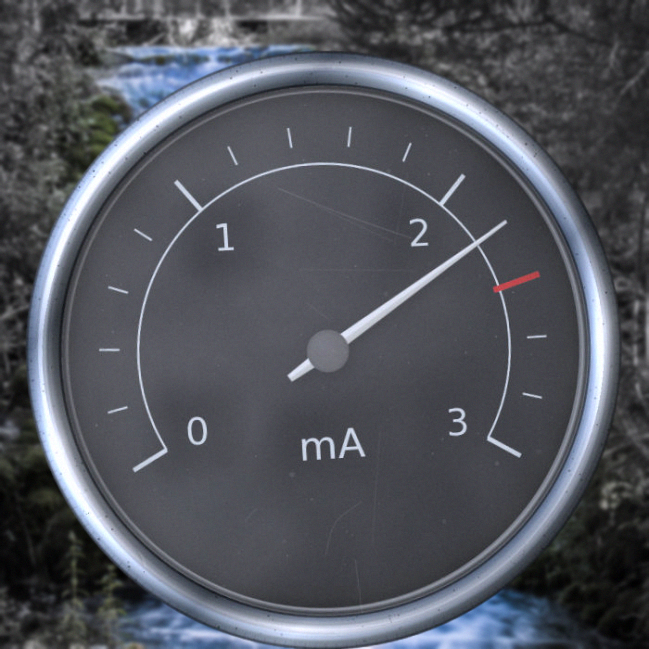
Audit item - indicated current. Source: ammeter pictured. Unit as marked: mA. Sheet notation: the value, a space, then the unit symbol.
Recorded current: 2.2 mA
